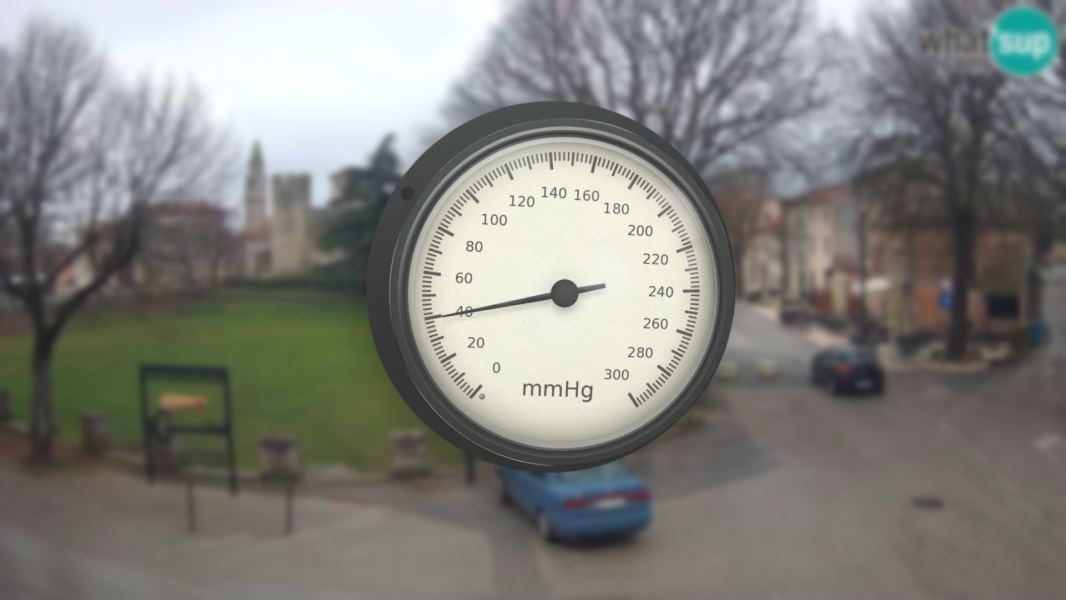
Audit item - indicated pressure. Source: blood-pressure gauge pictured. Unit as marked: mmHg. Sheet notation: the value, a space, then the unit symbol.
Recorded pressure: 40 mmHg
